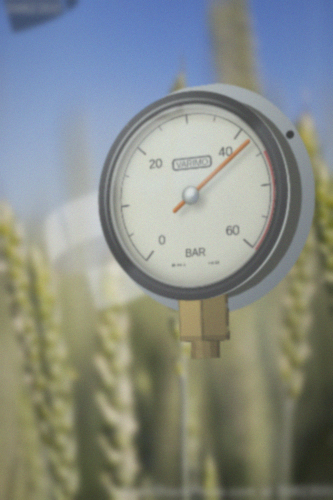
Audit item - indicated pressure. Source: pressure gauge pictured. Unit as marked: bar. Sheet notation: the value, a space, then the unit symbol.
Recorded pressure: 42.5 bar
